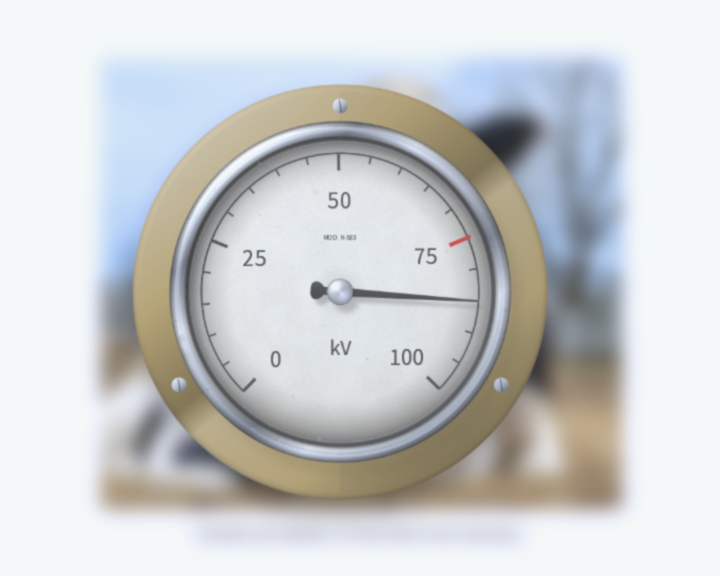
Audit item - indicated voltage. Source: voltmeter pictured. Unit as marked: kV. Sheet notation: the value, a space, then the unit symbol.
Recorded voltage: 85 kV
